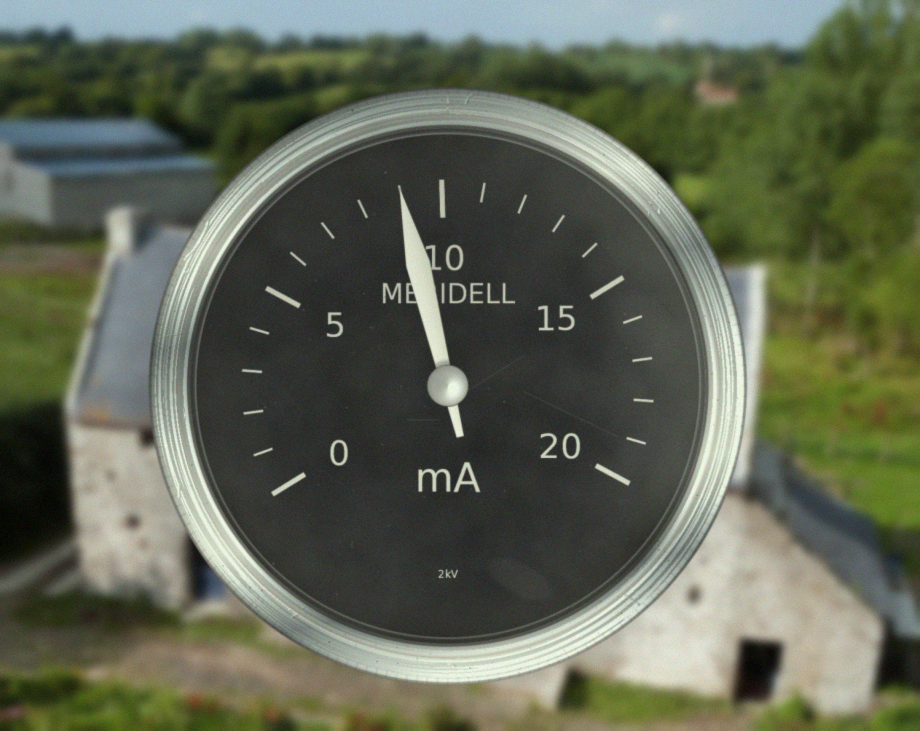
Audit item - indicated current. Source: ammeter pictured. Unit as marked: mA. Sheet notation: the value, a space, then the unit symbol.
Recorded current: 9 mA
